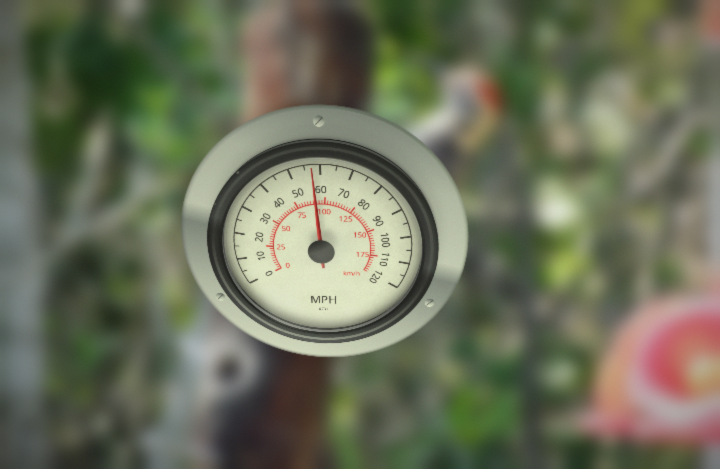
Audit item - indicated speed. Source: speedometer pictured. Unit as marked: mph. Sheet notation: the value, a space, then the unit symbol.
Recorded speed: 57.5 mph
